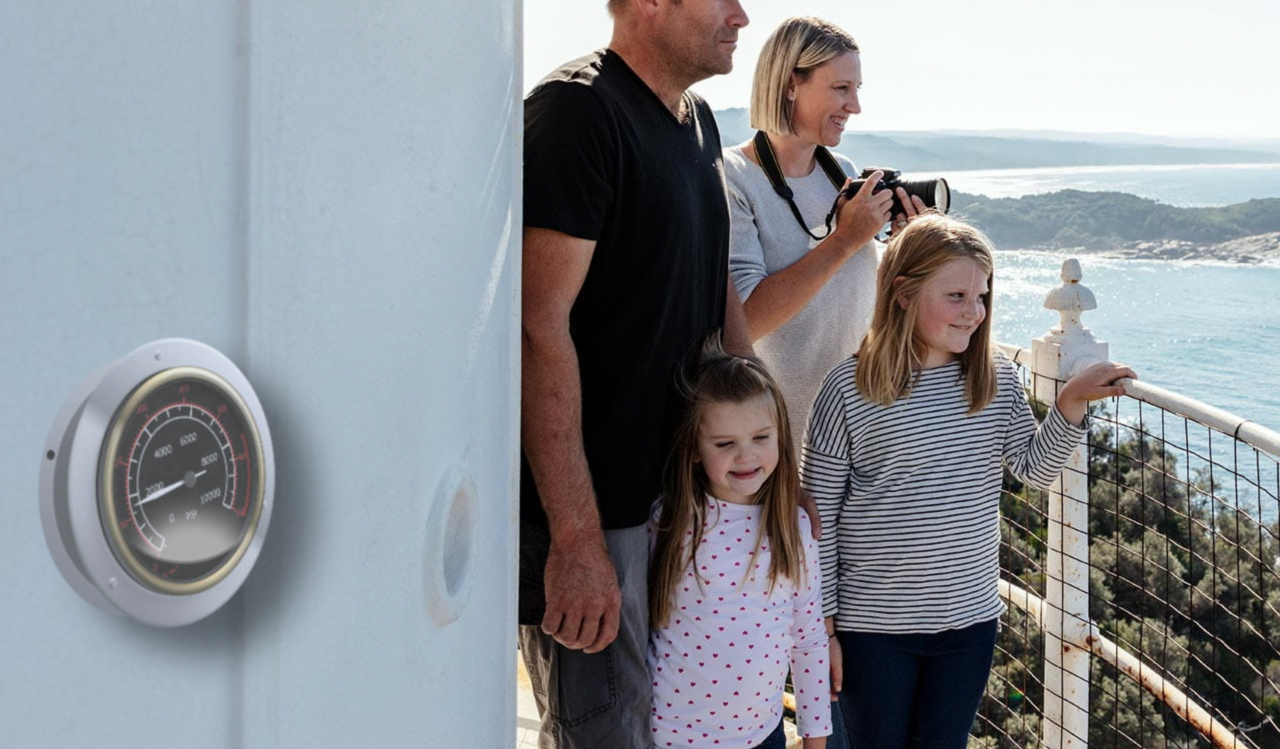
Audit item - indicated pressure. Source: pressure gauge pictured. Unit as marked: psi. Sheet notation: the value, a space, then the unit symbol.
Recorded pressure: 1750 psi
